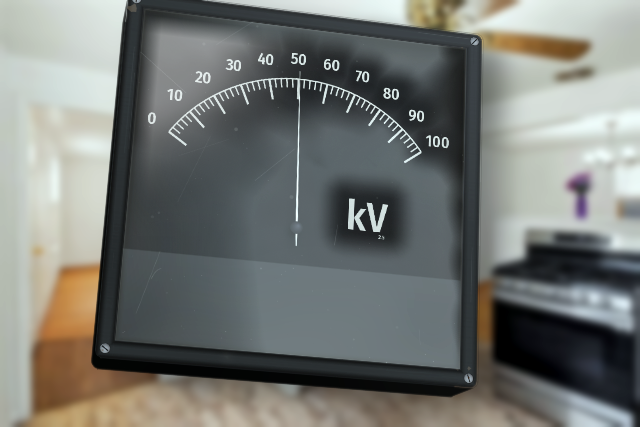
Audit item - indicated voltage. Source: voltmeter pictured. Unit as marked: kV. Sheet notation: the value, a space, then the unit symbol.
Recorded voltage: 50 kV
